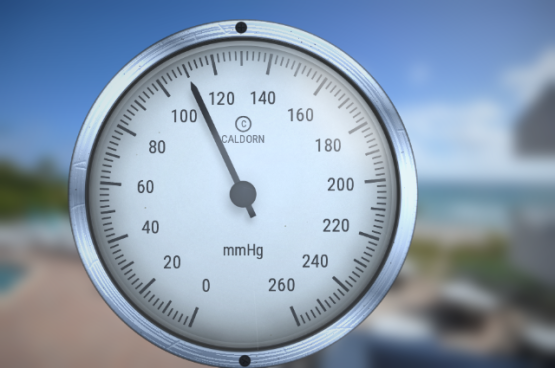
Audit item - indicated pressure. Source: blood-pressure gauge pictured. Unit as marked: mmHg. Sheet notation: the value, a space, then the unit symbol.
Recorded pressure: 110 mmHg
